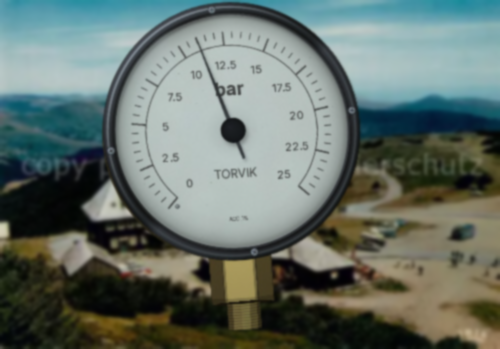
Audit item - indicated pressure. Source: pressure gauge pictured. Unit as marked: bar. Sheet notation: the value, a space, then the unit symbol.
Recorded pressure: 11 bar
